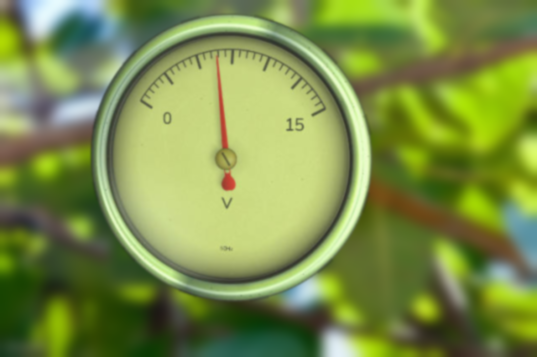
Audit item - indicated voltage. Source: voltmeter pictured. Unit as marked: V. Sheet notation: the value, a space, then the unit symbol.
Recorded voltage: 6.5 V
